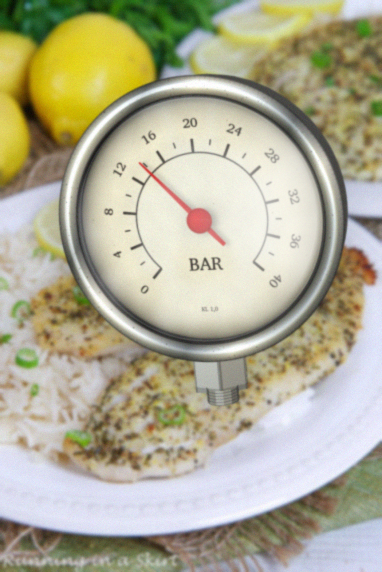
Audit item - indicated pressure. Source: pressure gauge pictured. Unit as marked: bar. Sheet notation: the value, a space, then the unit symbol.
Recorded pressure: 14 bar
